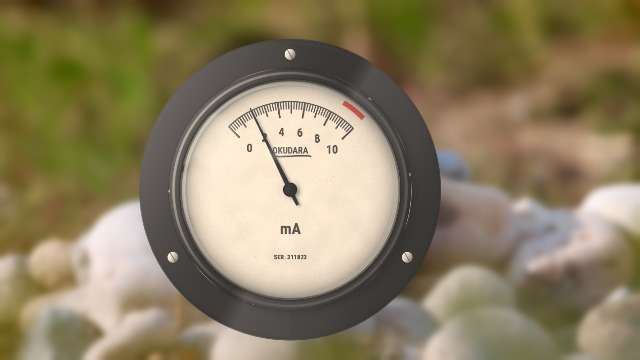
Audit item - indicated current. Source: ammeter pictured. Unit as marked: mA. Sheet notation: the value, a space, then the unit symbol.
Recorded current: 2 mA
